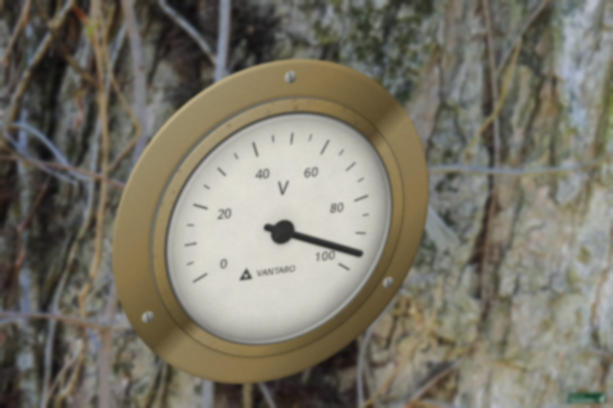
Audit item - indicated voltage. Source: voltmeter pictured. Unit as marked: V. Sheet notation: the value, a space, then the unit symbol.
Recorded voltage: 95 V
